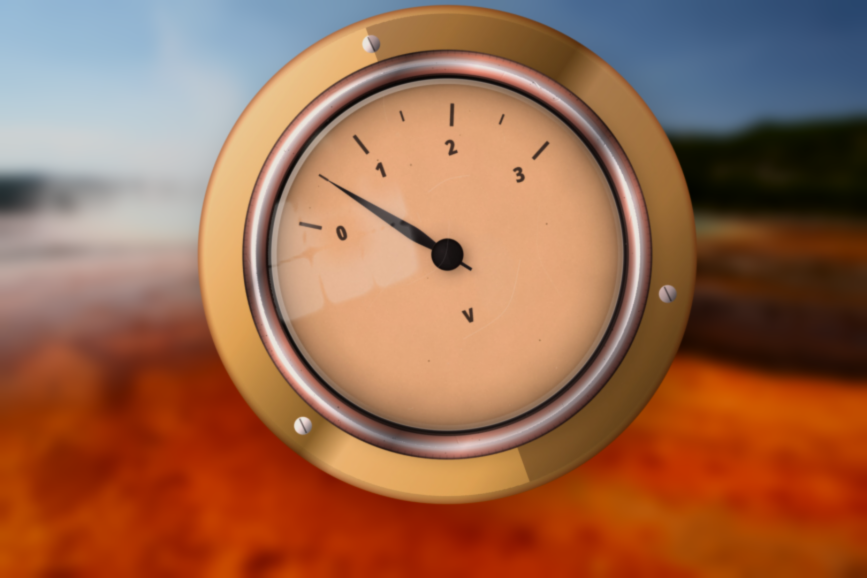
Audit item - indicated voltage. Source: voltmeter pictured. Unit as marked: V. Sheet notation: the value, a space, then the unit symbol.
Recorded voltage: 0.5 V
